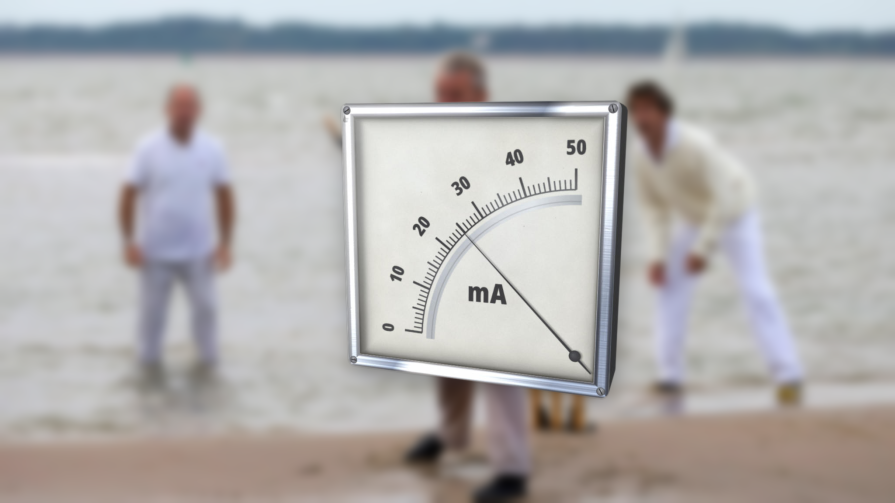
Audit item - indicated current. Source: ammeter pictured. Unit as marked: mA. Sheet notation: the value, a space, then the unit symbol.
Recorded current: 25 mA
